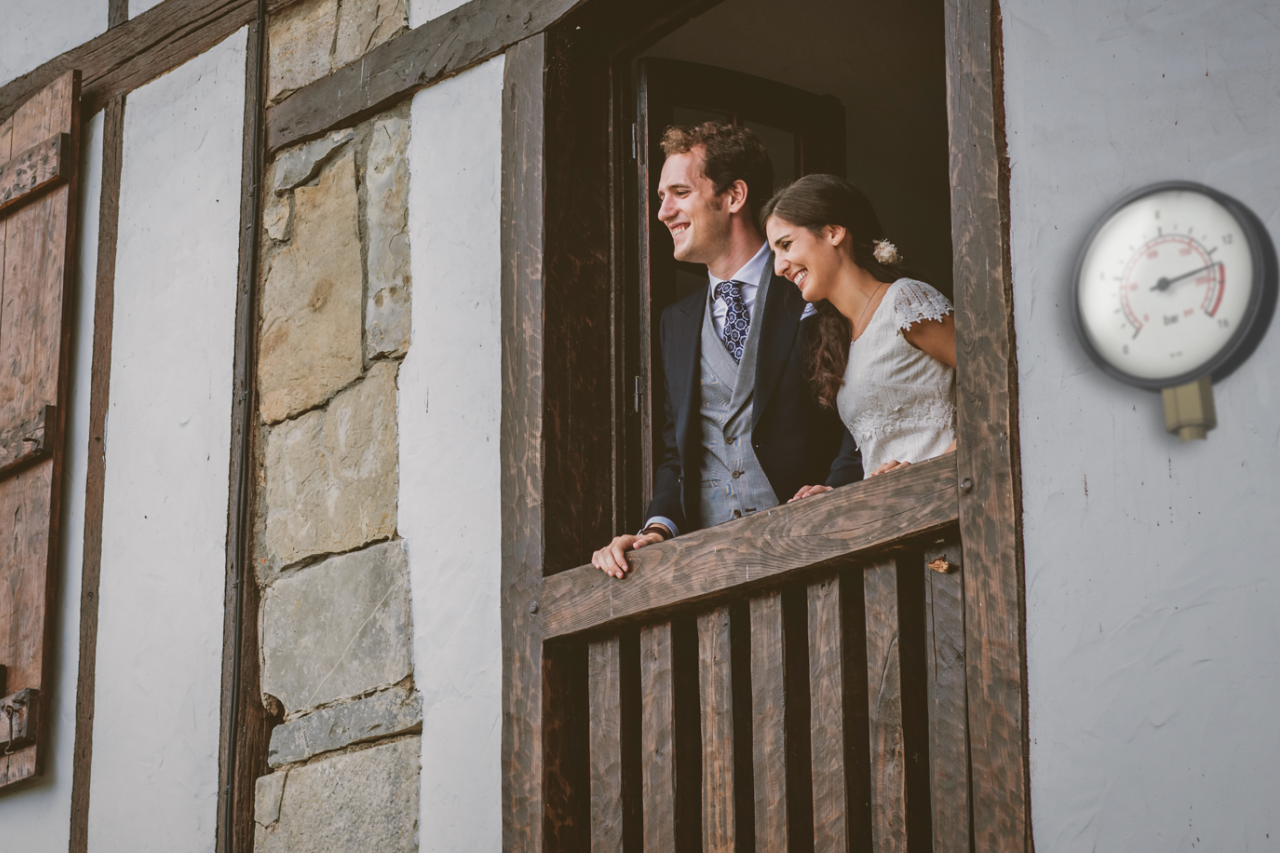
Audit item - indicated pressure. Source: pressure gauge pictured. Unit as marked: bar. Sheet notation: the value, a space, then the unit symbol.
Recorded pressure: 13 bar
